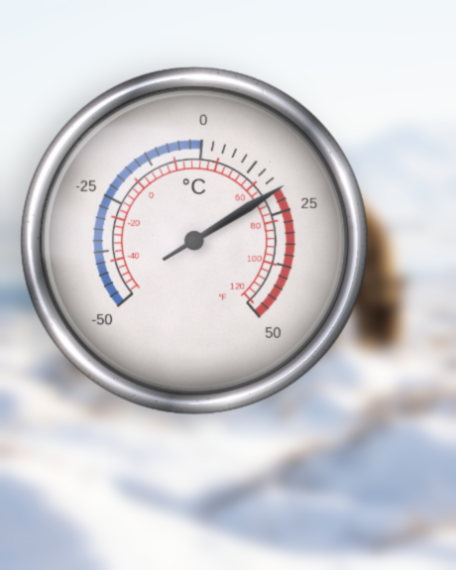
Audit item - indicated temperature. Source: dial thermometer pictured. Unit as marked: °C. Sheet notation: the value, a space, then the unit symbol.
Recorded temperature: 20 °C
